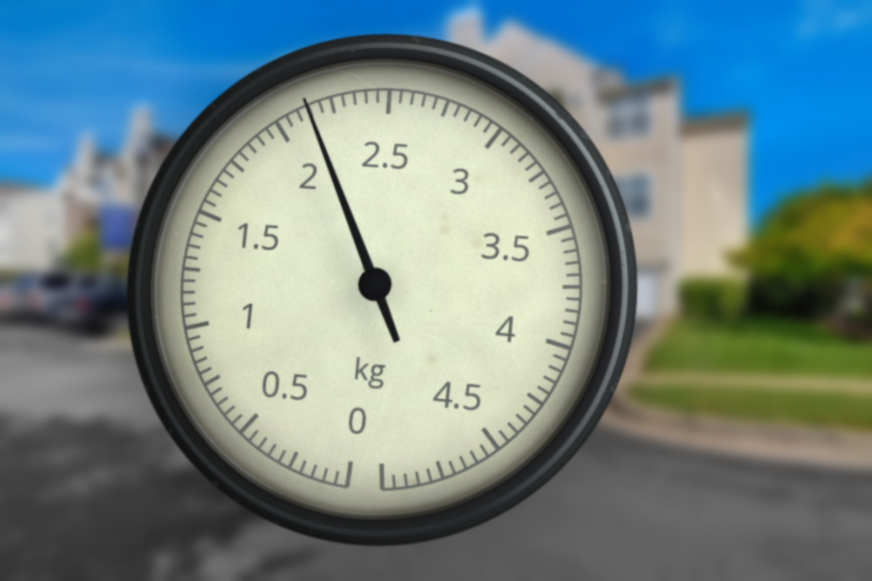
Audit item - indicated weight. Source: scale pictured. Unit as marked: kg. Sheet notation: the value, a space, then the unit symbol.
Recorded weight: 2.15 kg
